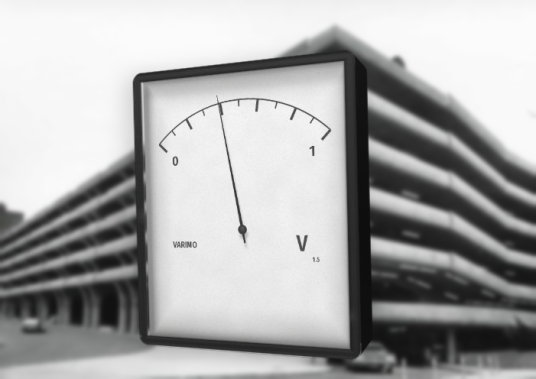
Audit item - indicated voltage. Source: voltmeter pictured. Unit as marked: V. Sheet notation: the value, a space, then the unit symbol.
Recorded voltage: 0.4 V
